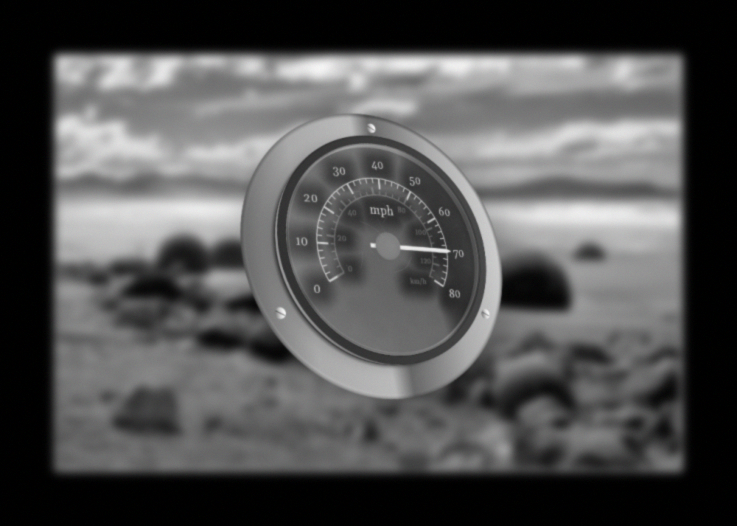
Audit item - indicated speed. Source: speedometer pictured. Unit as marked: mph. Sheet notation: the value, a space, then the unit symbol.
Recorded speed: 70 mph
